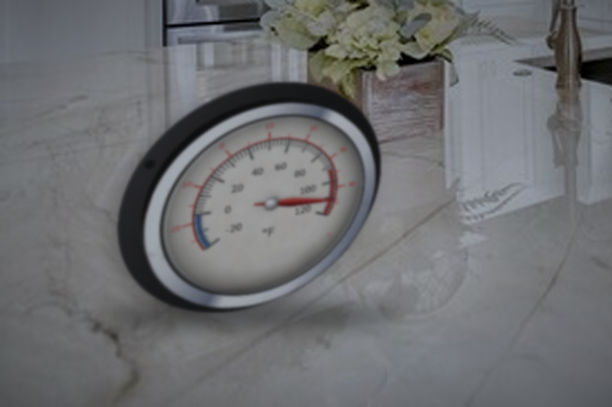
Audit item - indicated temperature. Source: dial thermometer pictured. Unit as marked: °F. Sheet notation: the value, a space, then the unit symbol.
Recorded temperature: 110 °F
